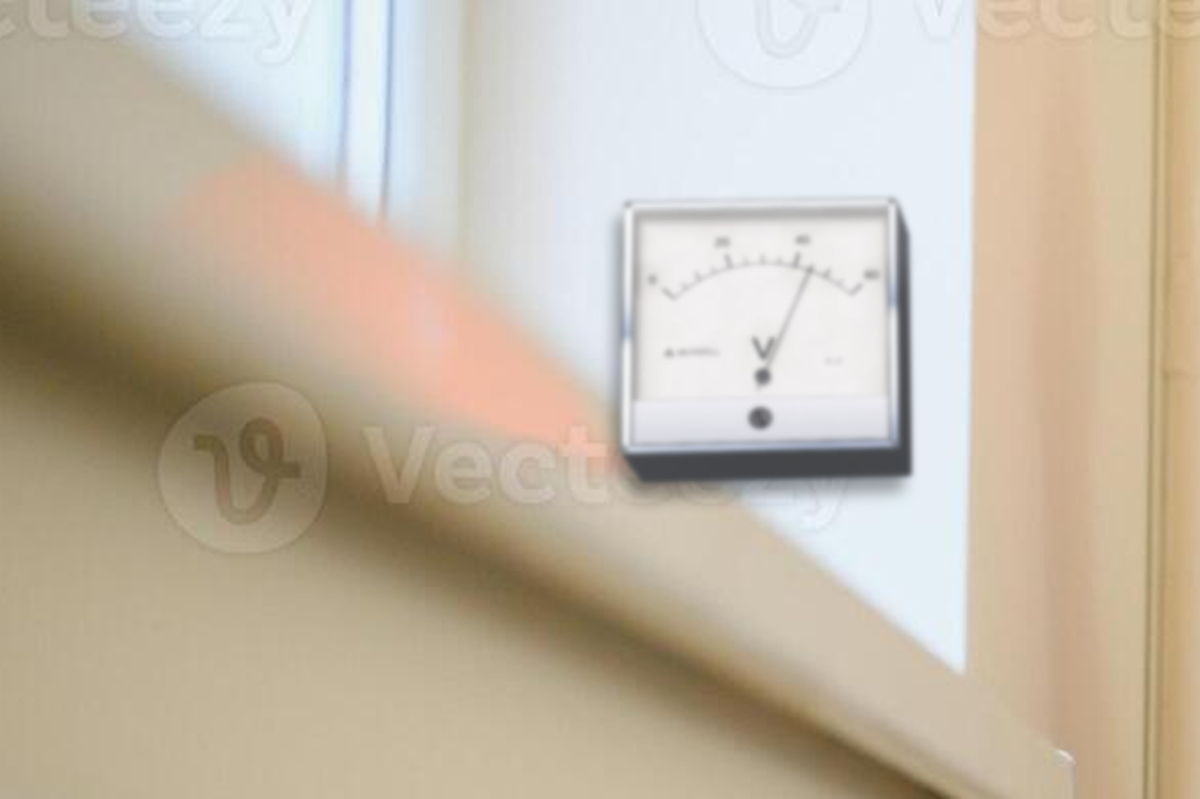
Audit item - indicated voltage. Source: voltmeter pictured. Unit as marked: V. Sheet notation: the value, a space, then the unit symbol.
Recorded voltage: 45 V
